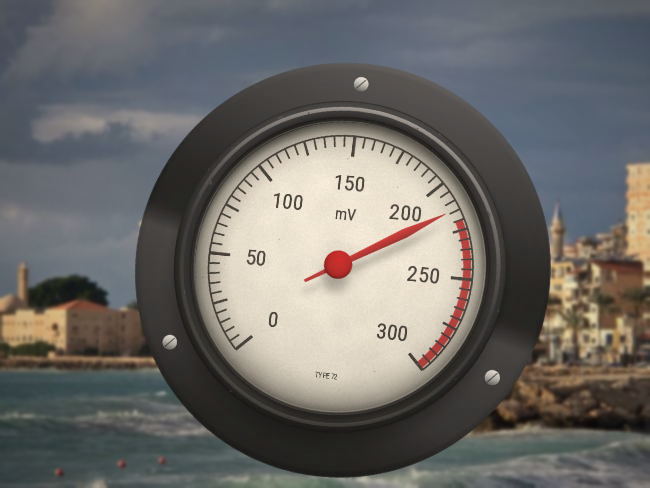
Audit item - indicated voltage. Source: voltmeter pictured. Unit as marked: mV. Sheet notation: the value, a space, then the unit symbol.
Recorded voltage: 215 mV
